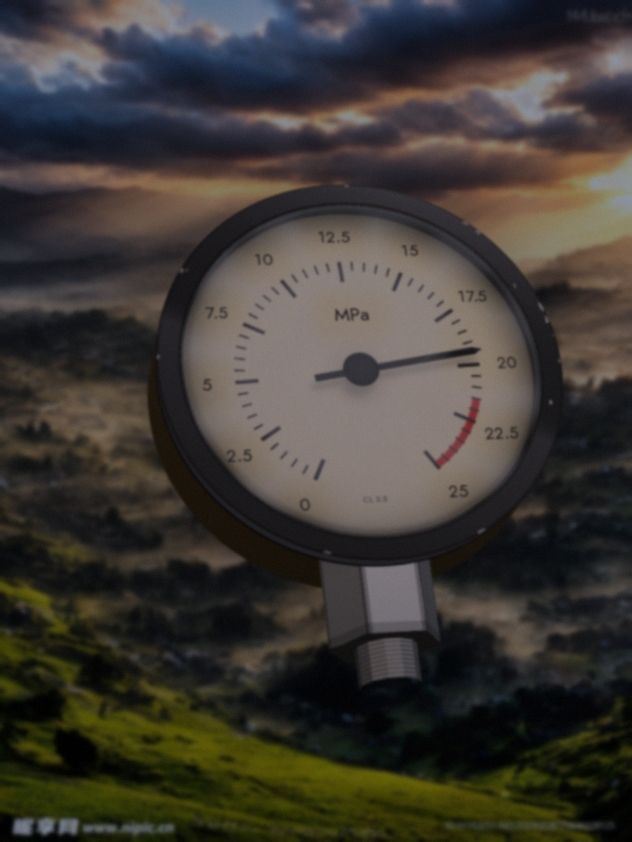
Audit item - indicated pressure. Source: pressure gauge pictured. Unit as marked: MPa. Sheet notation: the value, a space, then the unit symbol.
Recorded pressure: 19.5 MPa
